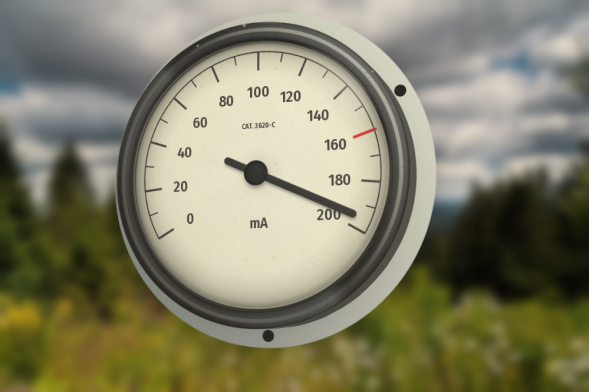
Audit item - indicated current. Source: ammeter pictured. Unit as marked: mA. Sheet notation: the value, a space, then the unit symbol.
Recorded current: 195 mA
